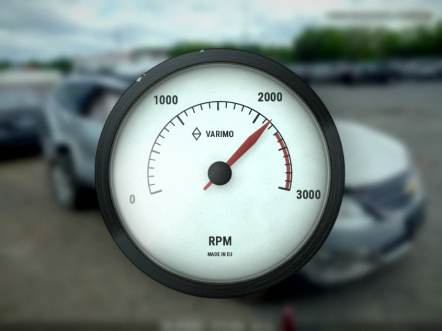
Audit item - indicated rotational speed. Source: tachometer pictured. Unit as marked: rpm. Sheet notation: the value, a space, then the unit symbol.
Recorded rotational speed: 2150 rpm
